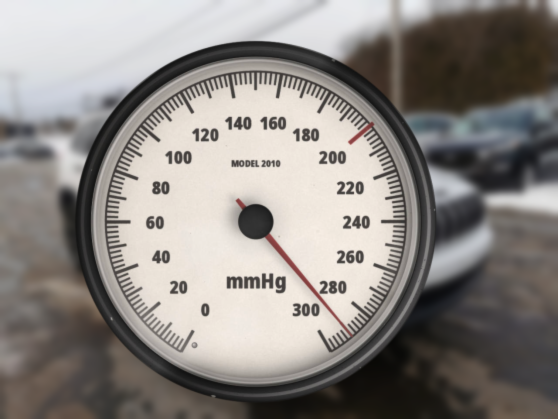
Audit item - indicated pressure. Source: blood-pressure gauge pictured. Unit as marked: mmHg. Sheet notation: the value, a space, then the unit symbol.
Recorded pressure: 290 mmHg
